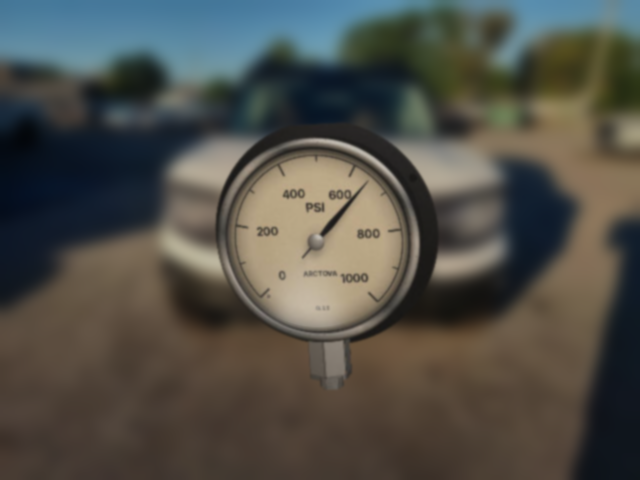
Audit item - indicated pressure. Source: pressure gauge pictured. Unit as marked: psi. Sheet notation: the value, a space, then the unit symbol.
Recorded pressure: 650 psi
